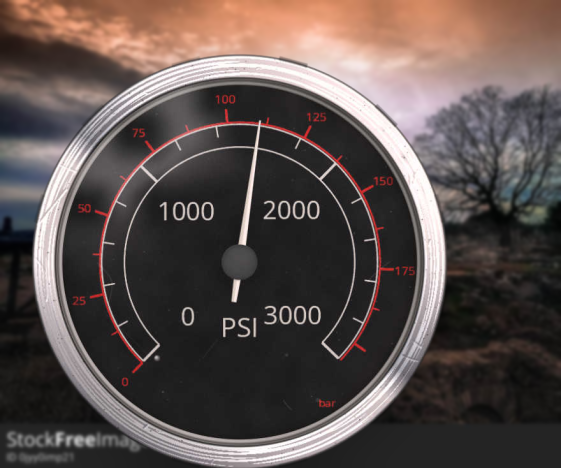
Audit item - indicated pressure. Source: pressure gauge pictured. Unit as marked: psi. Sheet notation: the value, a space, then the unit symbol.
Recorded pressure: 1600 psi
